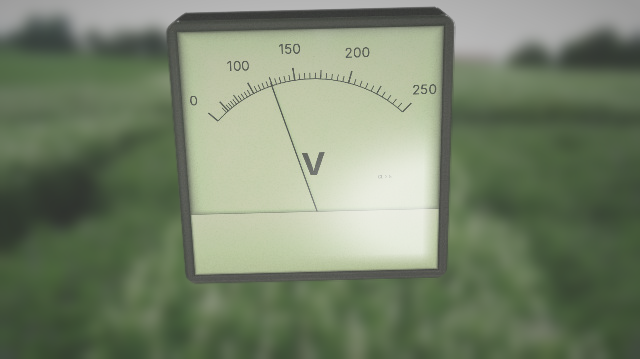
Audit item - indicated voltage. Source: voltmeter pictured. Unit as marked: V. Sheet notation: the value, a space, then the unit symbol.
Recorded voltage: 125 V
